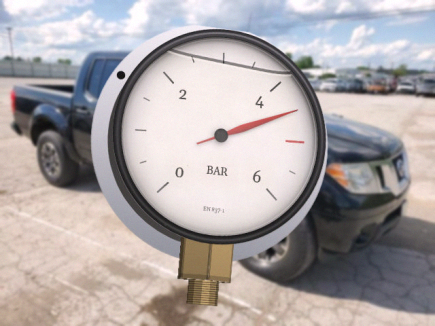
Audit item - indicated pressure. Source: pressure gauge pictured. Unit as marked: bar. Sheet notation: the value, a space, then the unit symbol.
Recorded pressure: 4.5 bar
